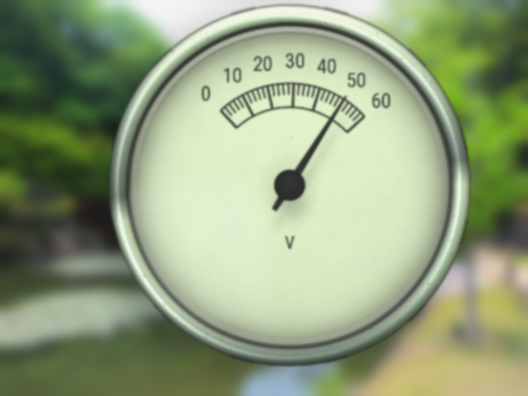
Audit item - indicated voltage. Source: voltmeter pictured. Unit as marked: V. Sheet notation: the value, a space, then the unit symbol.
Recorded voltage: 50 V
